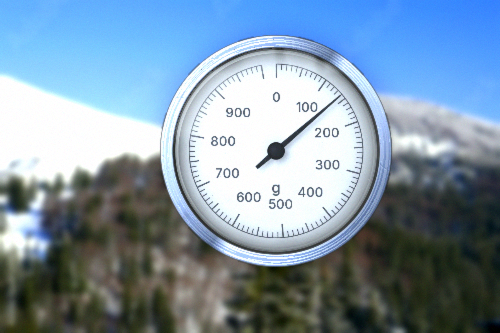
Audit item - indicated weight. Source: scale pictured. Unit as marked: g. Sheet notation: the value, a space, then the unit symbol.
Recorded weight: 140 g
